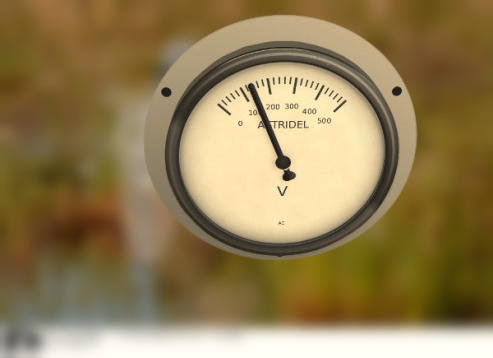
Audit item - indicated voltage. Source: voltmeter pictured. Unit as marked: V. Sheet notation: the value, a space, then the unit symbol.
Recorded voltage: 140 V
